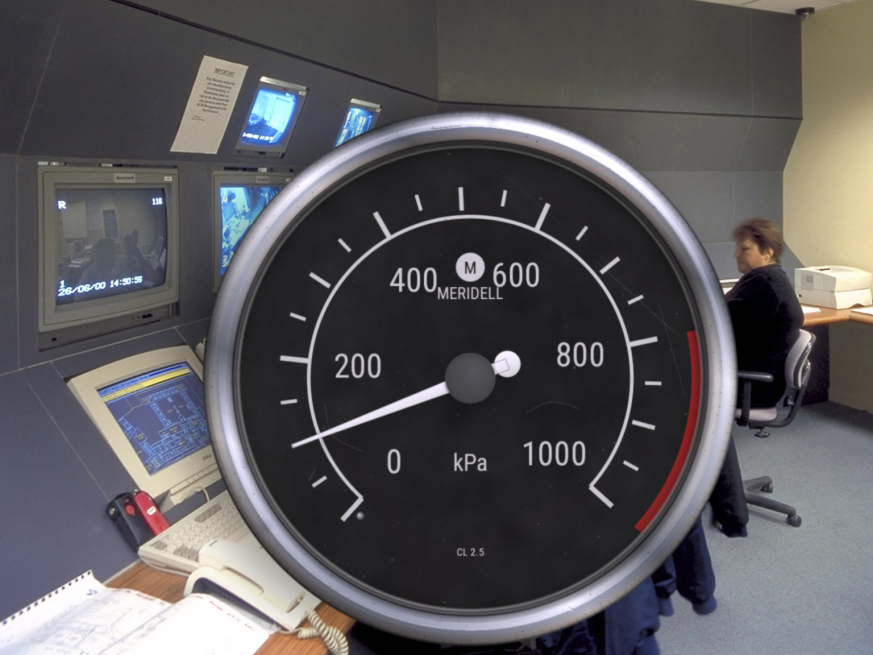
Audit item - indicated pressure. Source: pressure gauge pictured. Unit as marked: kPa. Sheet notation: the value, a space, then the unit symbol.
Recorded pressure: 100 kPa
